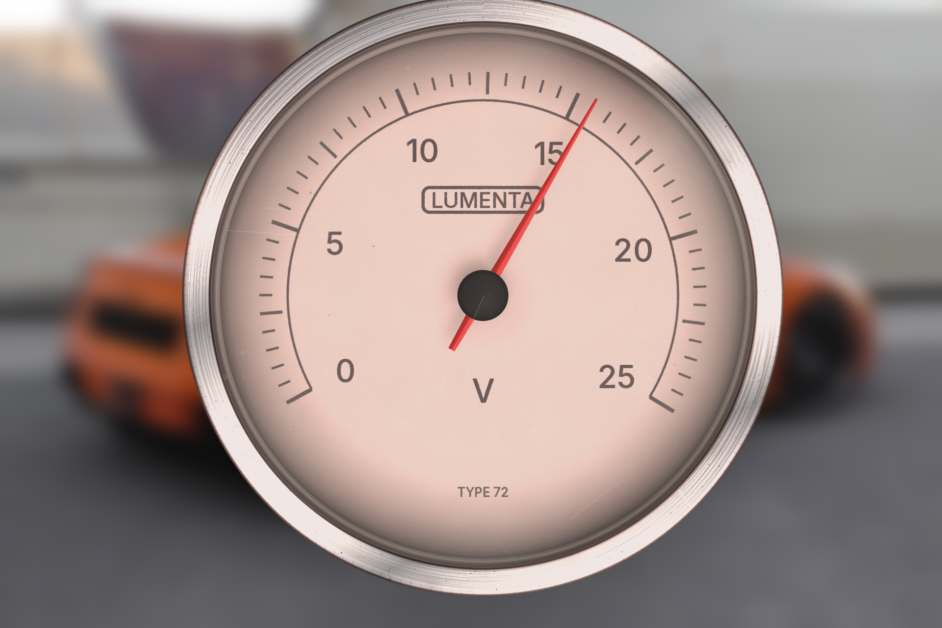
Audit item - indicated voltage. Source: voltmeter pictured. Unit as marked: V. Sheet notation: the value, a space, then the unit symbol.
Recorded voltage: 15.5 V
